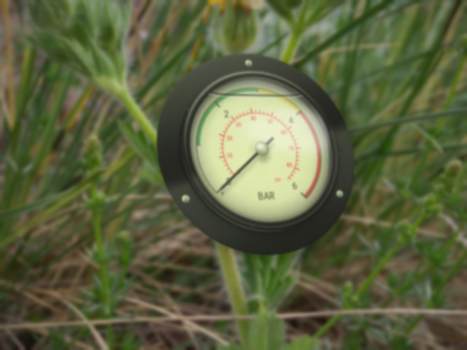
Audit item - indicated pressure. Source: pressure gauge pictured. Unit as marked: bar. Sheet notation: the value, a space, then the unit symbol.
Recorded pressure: 0 bar
